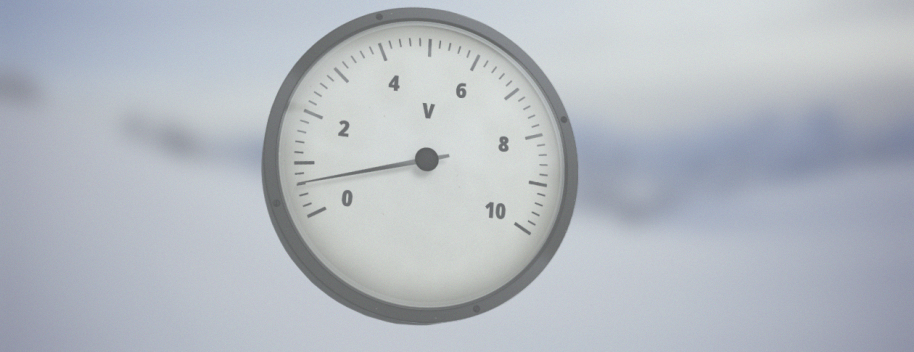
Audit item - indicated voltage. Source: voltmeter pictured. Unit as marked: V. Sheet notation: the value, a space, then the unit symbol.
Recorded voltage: 0.6 V
